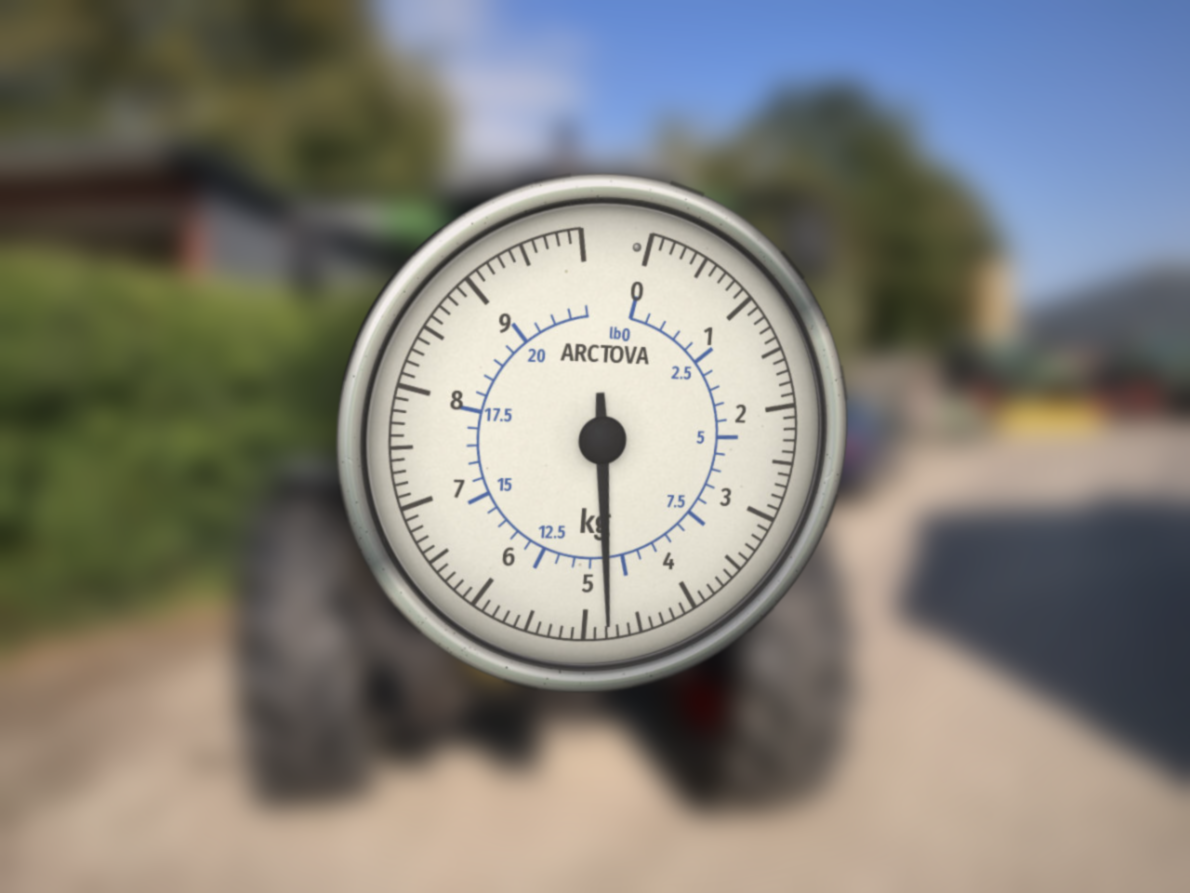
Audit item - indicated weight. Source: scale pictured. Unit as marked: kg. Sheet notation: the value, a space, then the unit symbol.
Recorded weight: 4.8 kg
